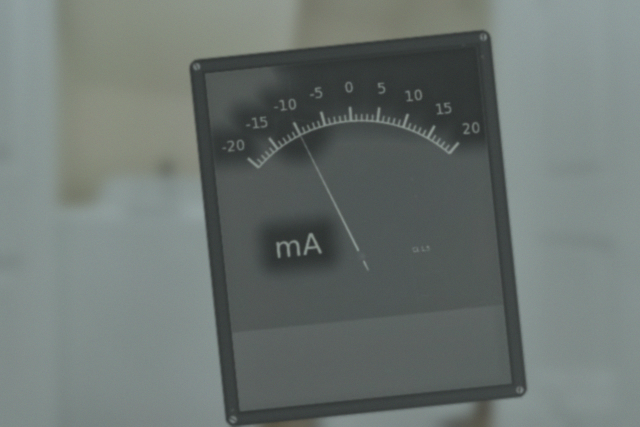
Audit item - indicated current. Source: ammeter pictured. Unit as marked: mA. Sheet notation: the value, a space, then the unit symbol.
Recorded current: -10 mA
